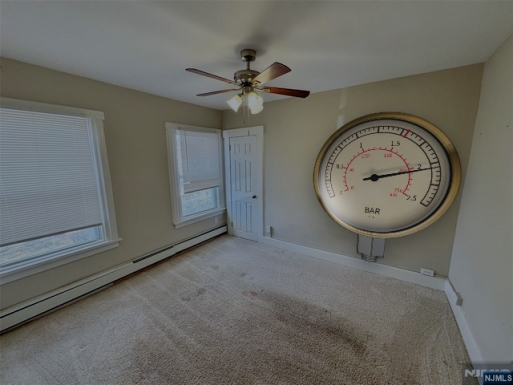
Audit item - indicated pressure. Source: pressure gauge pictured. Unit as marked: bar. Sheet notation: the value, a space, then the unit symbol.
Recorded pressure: 2.05 bar
